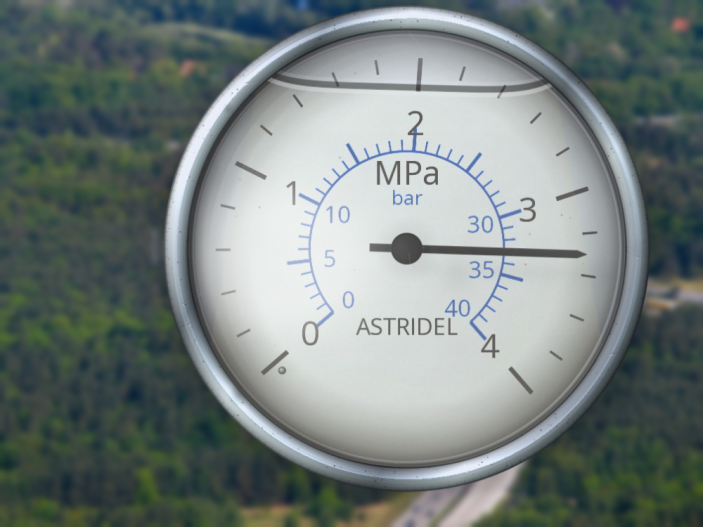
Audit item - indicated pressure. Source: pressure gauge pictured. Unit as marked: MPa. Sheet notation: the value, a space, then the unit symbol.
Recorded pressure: 3.3 MPa
